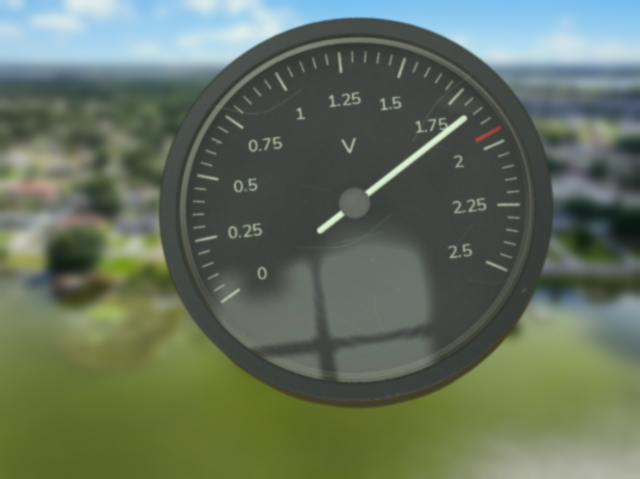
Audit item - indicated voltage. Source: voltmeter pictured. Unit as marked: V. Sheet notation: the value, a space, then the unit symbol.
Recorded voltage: 1.85 V
